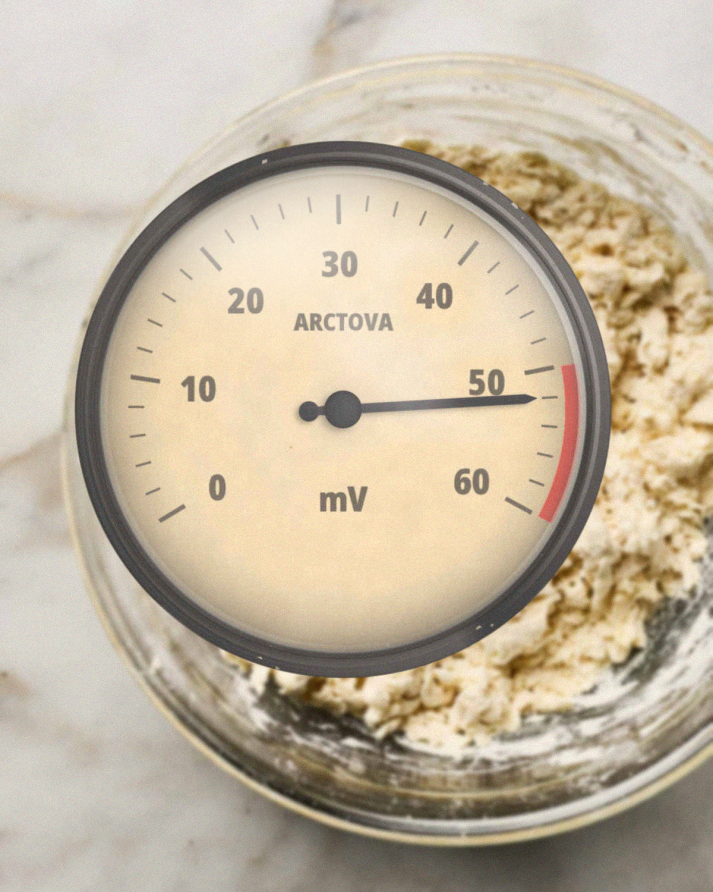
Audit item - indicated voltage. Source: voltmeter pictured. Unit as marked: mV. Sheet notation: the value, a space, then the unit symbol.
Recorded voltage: 52 mV
